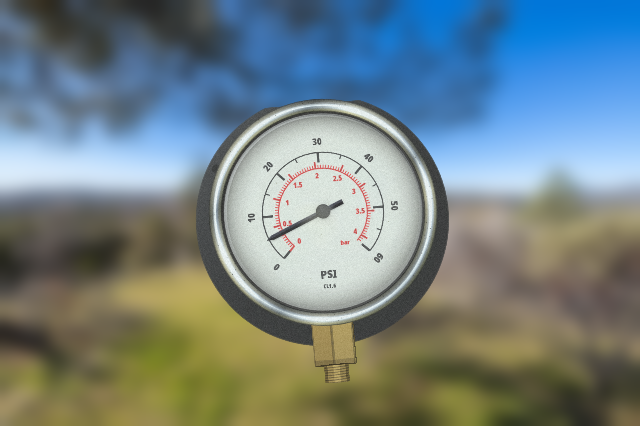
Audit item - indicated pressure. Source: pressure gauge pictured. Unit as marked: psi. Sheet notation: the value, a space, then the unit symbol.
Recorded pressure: 5 psi
